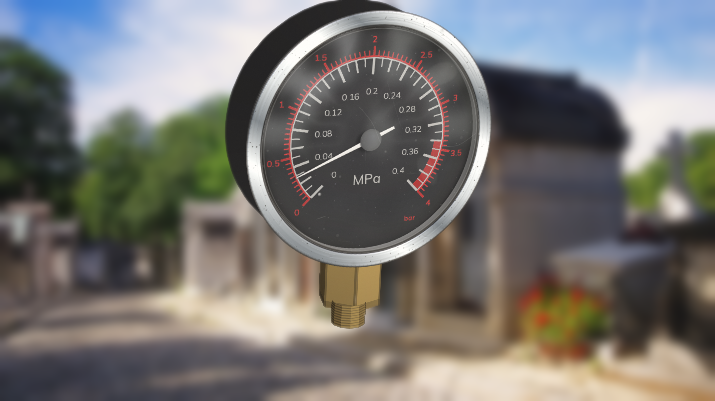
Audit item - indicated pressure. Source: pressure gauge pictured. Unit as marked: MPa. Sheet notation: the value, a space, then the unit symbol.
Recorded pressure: 0.03 MPa
